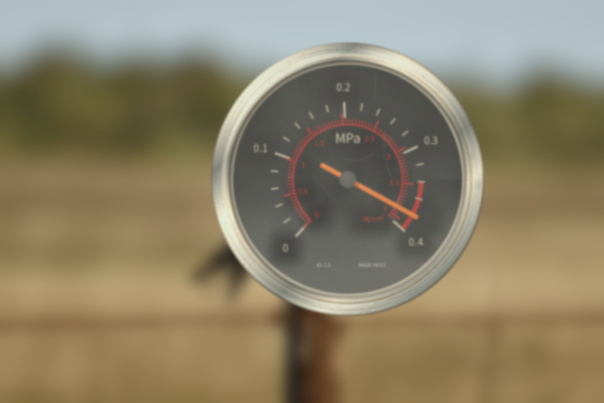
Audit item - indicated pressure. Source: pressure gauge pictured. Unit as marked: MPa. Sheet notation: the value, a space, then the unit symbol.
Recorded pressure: 0.38 MPa
